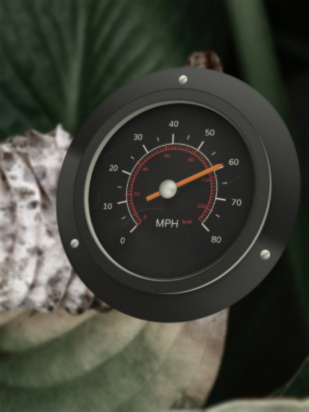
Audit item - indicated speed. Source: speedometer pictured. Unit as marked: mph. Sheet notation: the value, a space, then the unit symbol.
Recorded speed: 60 mph
